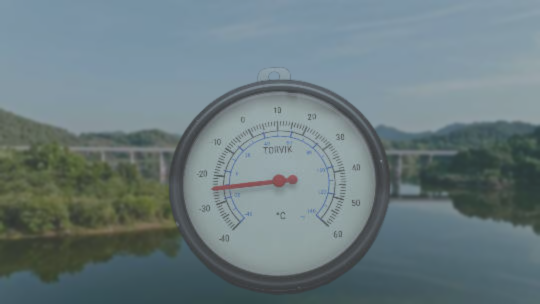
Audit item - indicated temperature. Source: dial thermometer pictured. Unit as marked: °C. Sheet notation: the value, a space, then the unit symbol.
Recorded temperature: -25 °C
